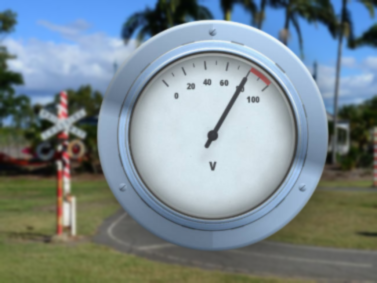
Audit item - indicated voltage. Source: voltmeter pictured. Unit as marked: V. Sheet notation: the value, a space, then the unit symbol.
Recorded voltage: 80 V
